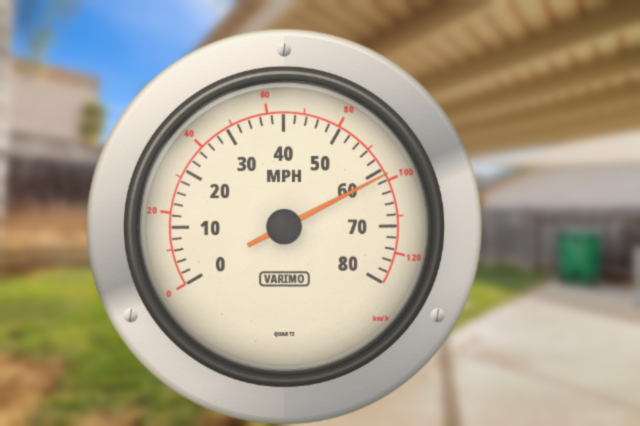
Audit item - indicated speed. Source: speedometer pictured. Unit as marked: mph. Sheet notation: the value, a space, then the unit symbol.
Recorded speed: 61 mph
